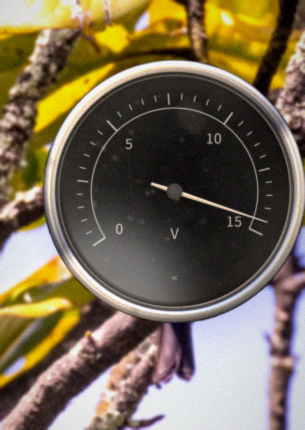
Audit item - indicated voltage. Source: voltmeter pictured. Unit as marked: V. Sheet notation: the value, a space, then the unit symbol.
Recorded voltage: 14.5 V
